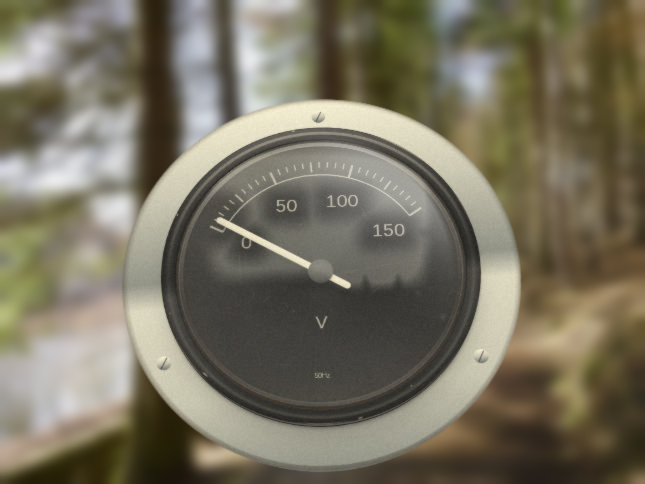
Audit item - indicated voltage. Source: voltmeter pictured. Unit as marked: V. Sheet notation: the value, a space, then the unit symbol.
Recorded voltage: 5 V
